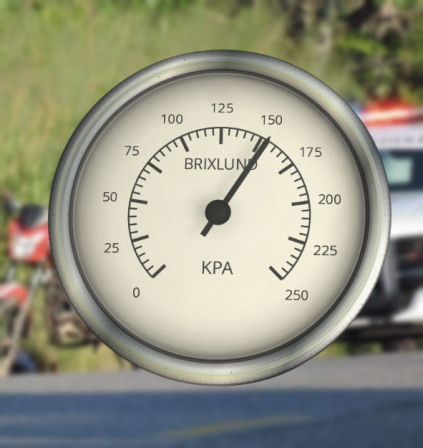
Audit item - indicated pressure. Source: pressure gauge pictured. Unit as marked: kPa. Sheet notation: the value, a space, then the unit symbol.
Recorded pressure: 155 kPa
